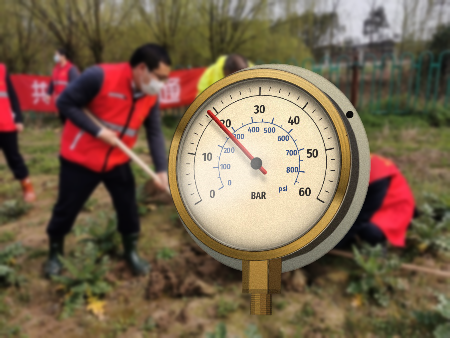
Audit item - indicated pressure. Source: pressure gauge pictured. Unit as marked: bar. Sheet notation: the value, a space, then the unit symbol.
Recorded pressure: 19 bar
